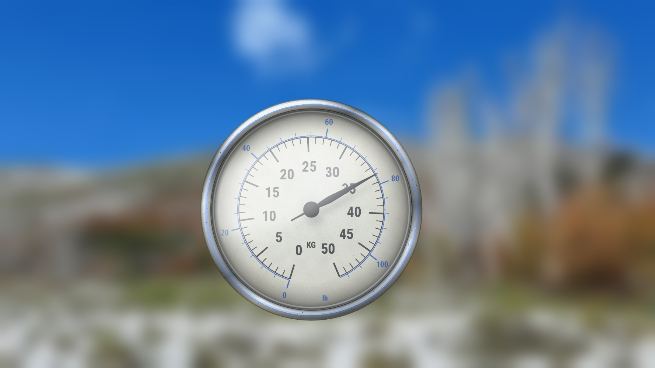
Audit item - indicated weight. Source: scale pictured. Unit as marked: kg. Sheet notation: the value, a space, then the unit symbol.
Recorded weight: 35 kg
